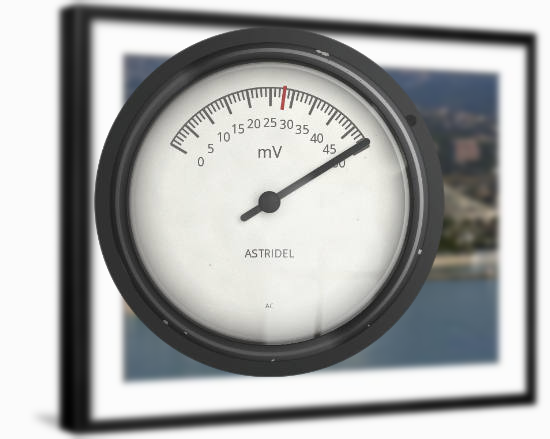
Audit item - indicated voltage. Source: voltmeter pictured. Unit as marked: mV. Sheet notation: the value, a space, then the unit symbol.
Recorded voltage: 49 mV
